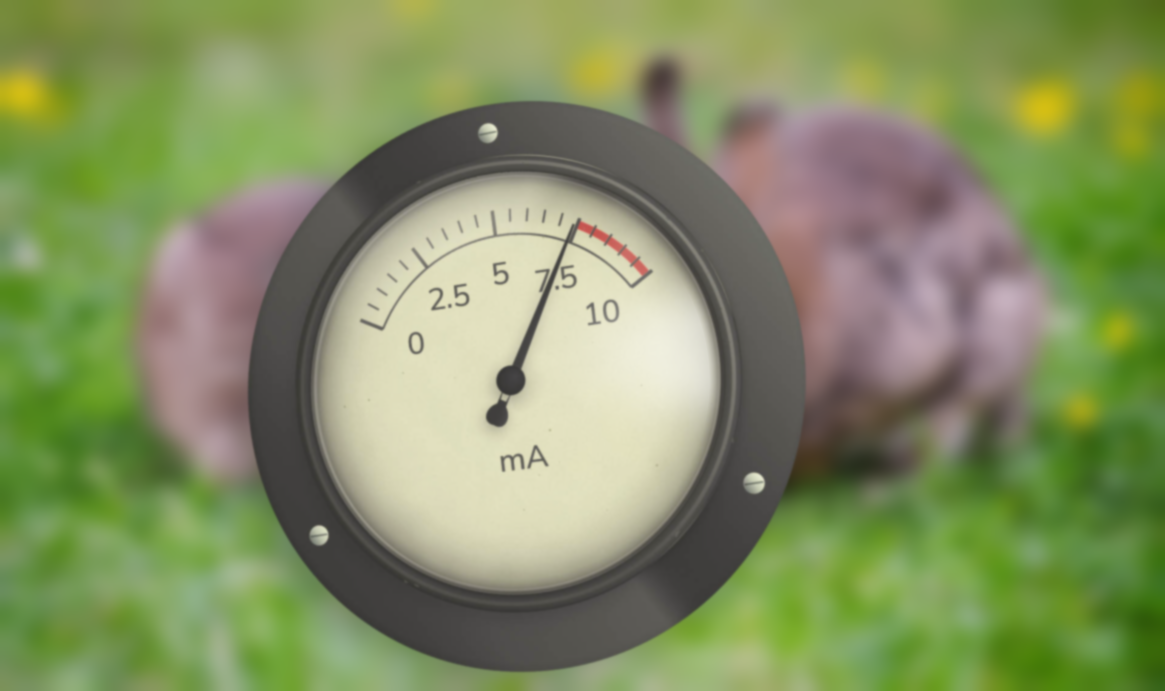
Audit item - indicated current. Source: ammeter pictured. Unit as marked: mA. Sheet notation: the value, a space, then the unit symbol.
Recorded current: 7.5 mA
